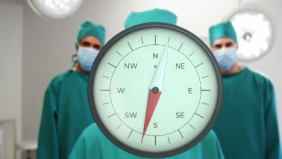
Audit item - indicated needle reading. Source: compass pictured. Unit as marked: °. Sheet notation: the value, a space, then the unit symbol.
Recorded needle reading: 195 °
